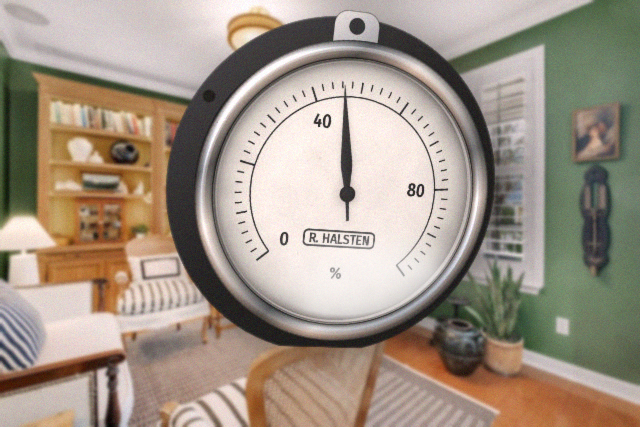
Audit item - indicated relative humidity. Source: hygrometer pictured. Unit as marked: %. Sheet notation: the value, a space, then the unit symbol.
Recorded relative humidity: 46 %
